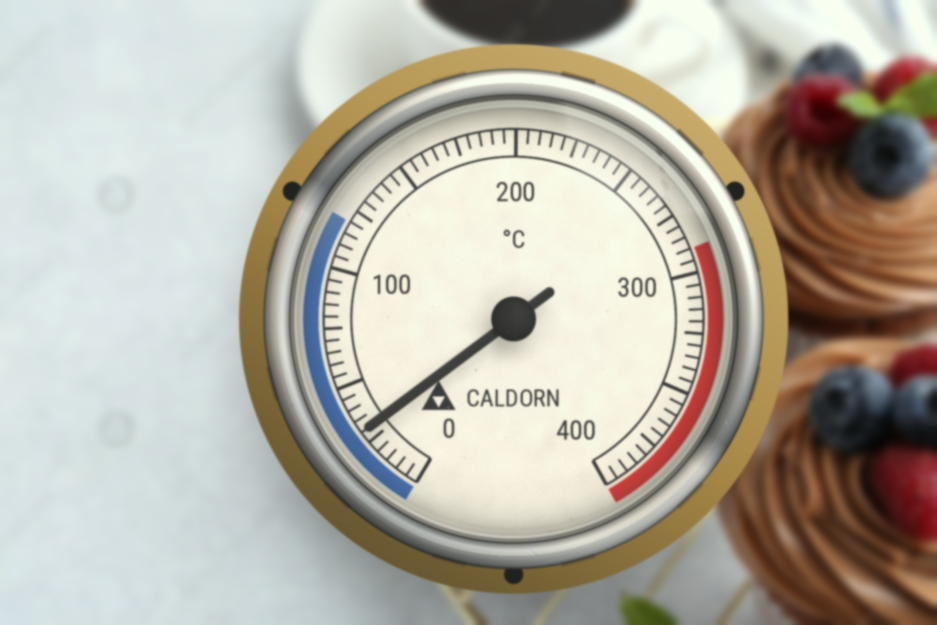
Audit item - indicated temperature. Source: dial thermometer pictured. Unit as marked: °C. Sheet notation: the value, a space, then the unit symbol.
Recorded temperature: 30 °C
